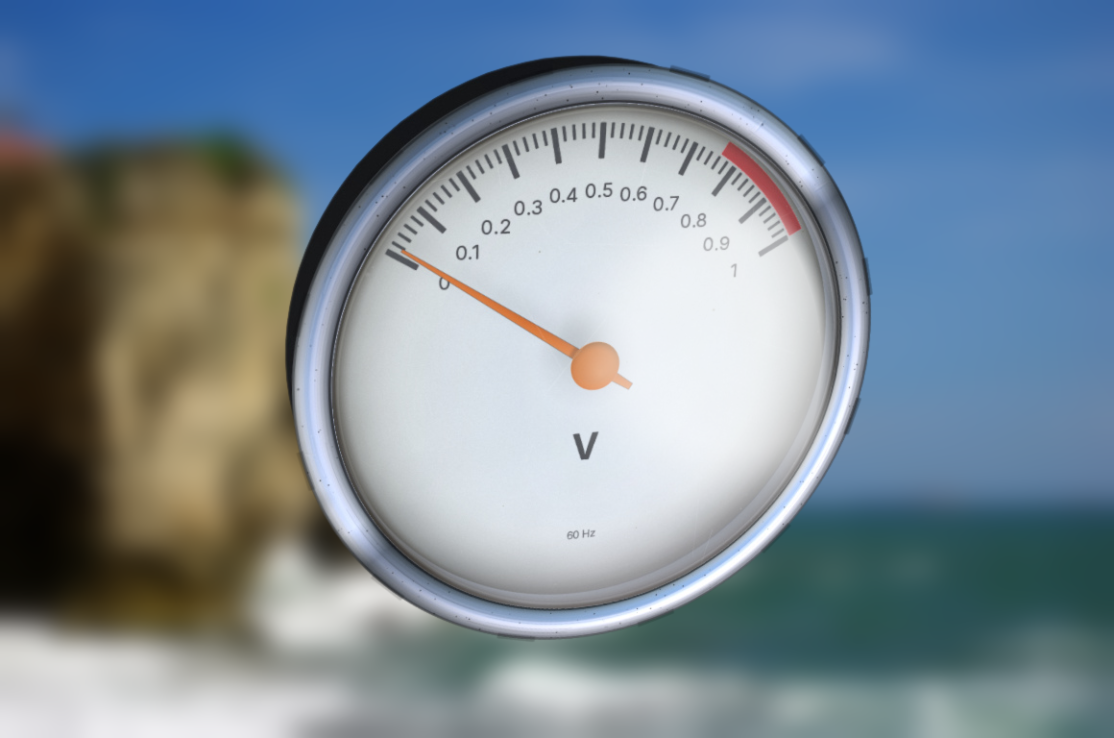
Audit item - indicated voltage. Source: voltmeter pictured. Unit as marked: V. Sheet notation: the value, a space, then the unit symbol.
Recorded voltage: 0.02 V
